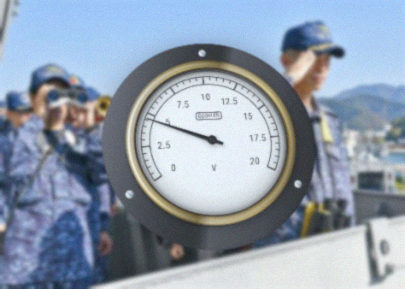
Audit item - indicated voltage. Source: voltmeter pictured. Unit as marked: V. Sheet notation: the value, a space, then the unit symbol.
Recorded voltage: 4.5 V
